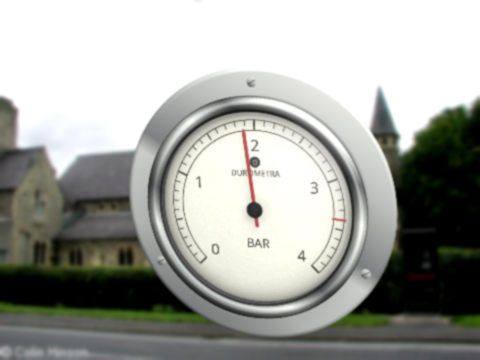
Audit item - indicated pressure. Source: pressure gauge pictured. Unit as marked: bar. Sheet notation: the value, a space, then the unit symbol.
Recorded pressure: 1.9 bar
